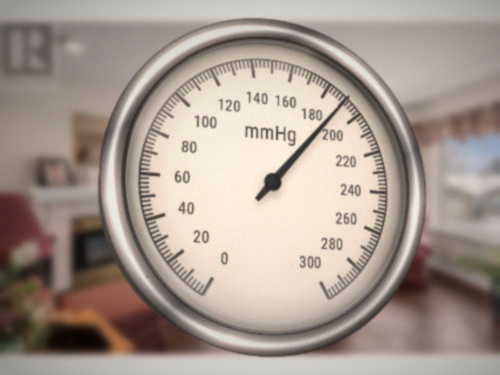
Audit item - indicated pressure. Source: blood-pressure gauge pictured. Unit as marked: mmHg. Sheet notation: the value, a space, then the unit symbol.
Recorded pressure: 190 mmHg
